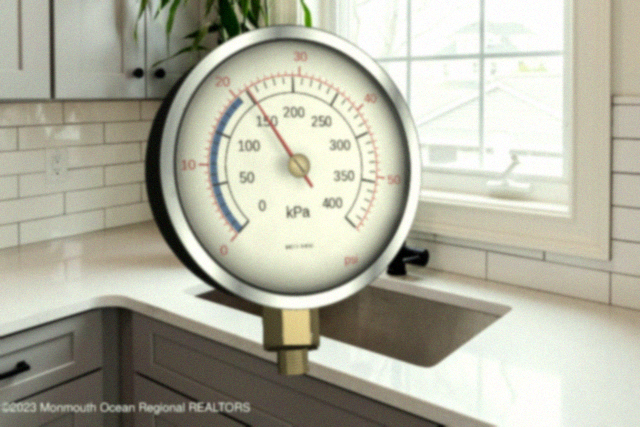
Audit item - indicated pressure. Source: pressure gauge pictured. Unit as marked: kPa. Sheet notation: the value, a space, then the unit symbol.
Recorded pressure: 150 kPa
